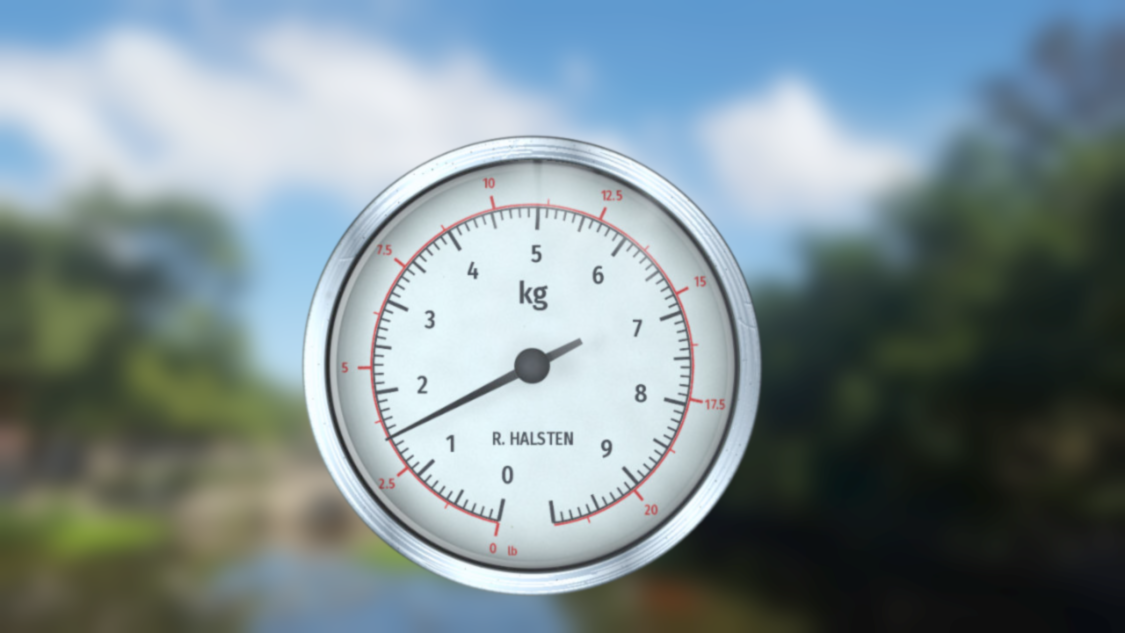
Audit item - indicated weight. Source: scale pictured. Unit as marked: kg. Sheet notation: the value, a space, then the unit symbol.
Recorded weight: 1.5 kg
